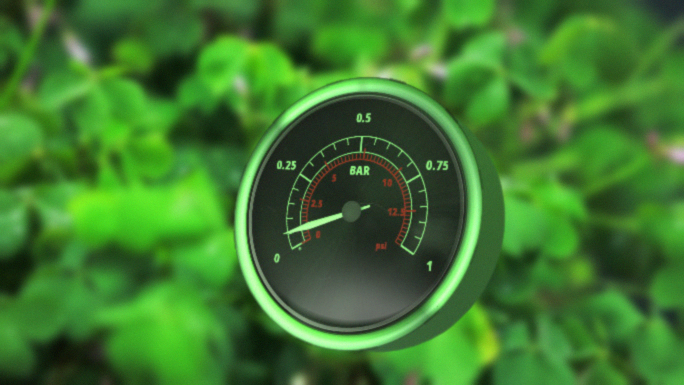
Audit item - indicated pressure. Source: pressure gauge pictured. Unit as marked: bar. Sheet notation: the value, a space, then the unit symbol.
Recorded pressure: 0.05 bar
